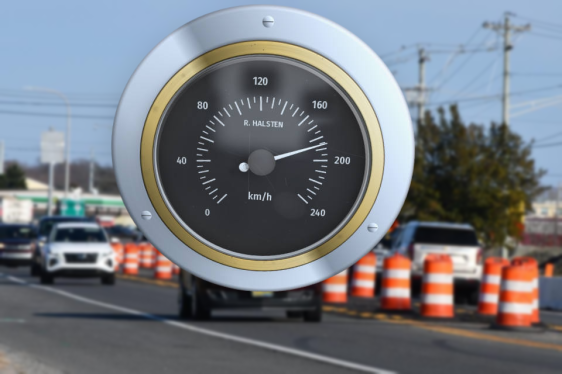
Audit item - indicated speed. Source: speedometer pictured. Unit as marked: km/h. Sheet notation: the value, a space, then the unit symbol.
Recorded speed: 185 km/h
